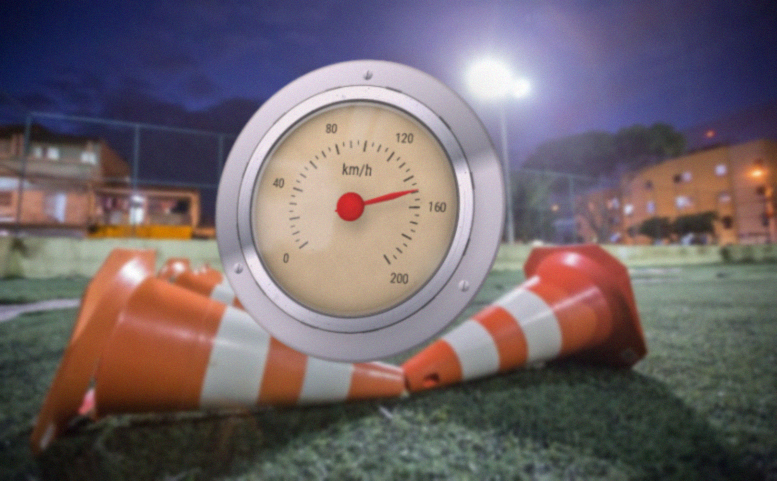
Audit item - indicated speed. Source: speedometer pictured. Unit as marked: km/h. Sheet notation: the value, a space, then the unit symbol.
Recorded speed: 150 km/h
